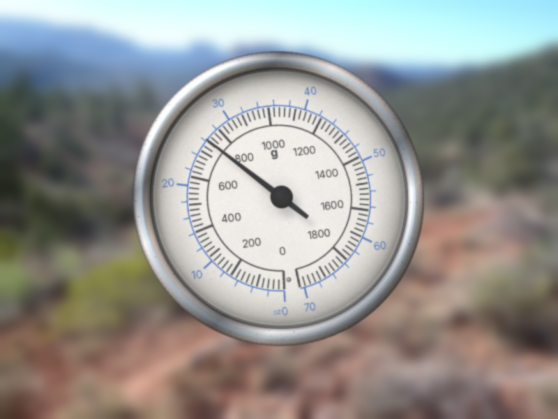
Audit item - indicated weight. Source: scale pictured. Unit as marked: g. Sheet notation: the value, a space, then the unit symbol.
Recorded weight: 740 g
